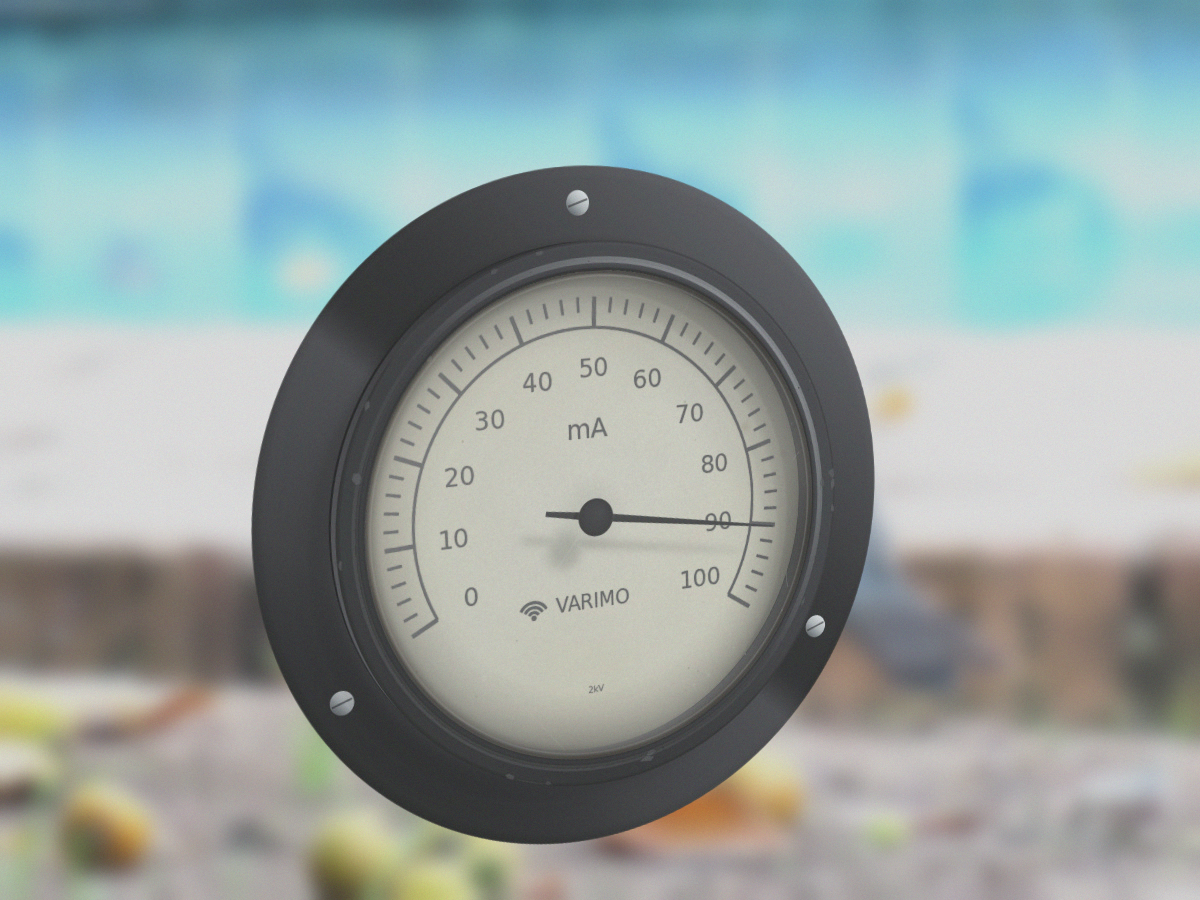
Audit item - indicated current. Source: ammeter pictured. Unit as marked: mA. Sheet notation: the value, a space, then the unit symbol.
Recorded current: 90 mA
